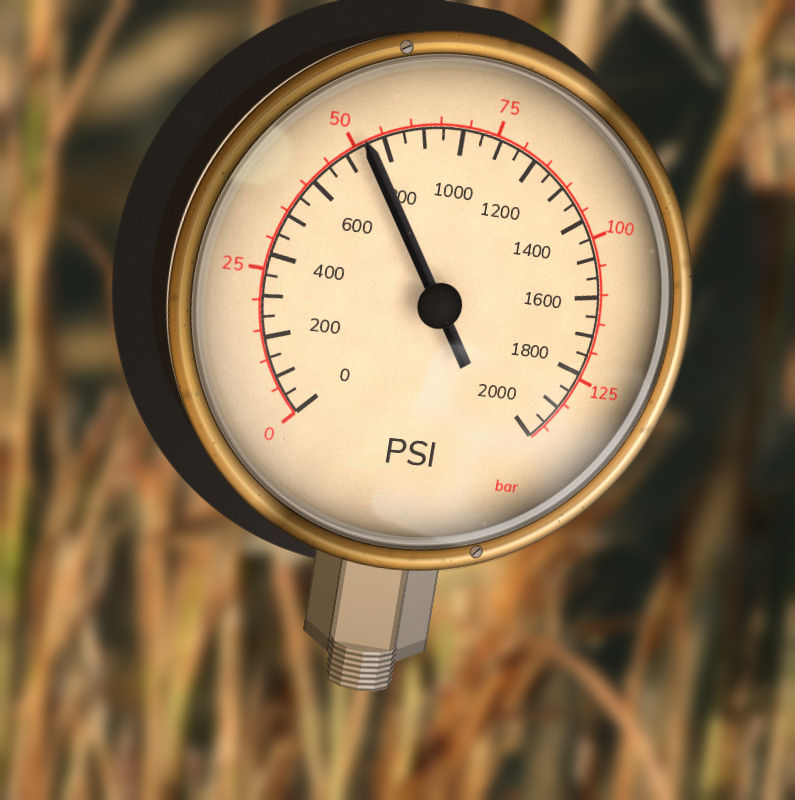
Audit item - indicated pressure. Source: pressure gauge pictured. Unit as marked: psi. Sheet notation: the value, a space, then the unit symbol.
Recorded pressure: 750 psi
